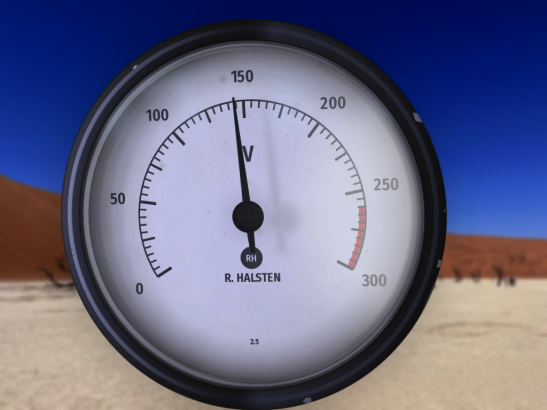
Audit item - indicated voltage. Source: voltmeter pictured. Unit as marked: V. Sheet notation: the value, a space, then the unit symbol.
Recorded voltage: 145 V
